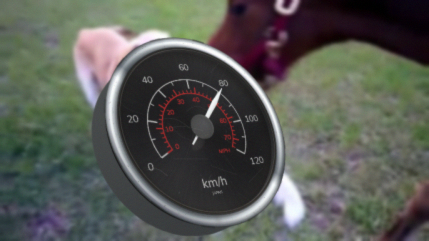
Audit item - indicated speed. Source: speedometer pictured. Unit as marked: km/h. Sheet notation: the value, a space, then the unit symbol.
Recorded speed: 80 km/h
